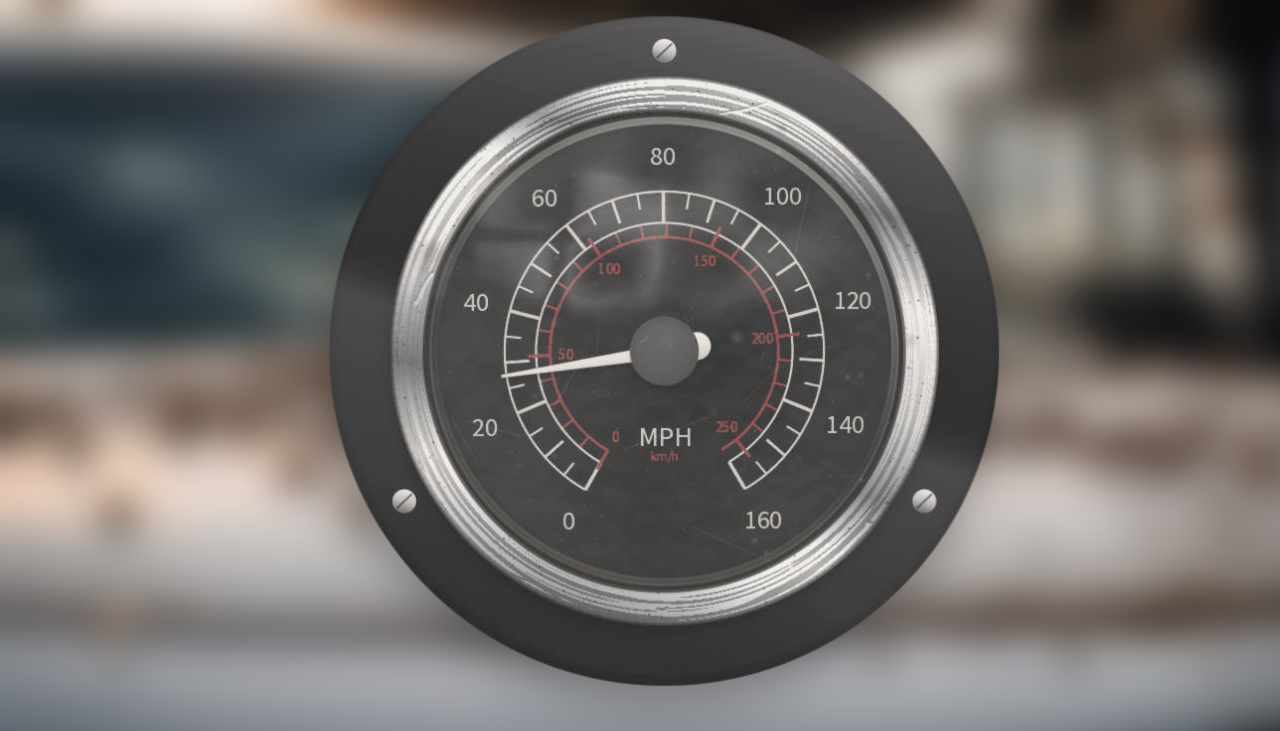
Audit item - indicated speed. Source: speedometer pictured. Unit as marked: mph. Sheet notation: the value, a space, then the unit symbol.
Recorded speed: 27.5 mph
